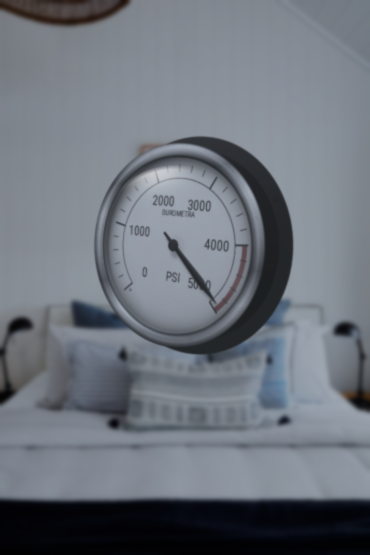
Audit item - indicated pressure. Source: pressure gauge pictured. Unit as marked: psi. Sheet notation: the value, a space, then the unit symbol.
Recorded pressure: 4900 psi
